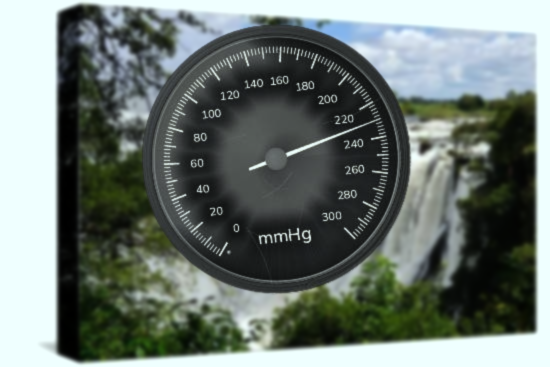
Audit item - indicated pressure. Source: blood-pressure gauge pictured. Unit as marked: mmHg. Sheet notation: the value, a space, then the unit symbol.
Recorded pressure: 230 mmHg
